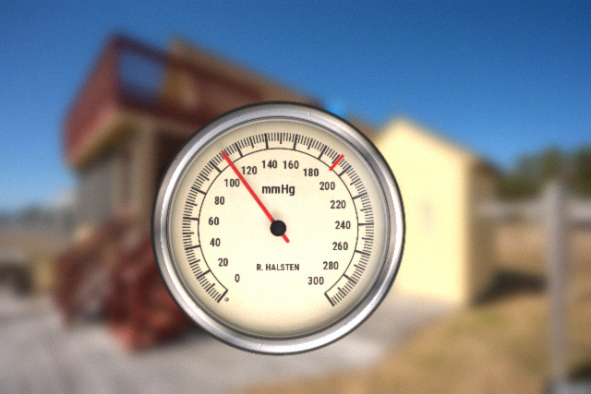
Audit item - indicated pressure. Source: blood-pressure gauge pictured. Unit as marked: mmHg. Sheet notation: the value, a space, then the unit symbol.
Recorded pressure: 110 mmHg
